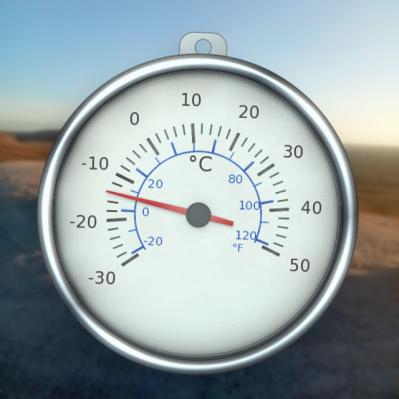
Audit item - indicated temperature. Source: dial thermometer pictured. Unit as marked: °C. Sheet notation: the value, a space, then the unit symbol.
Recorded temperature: -14 °C
